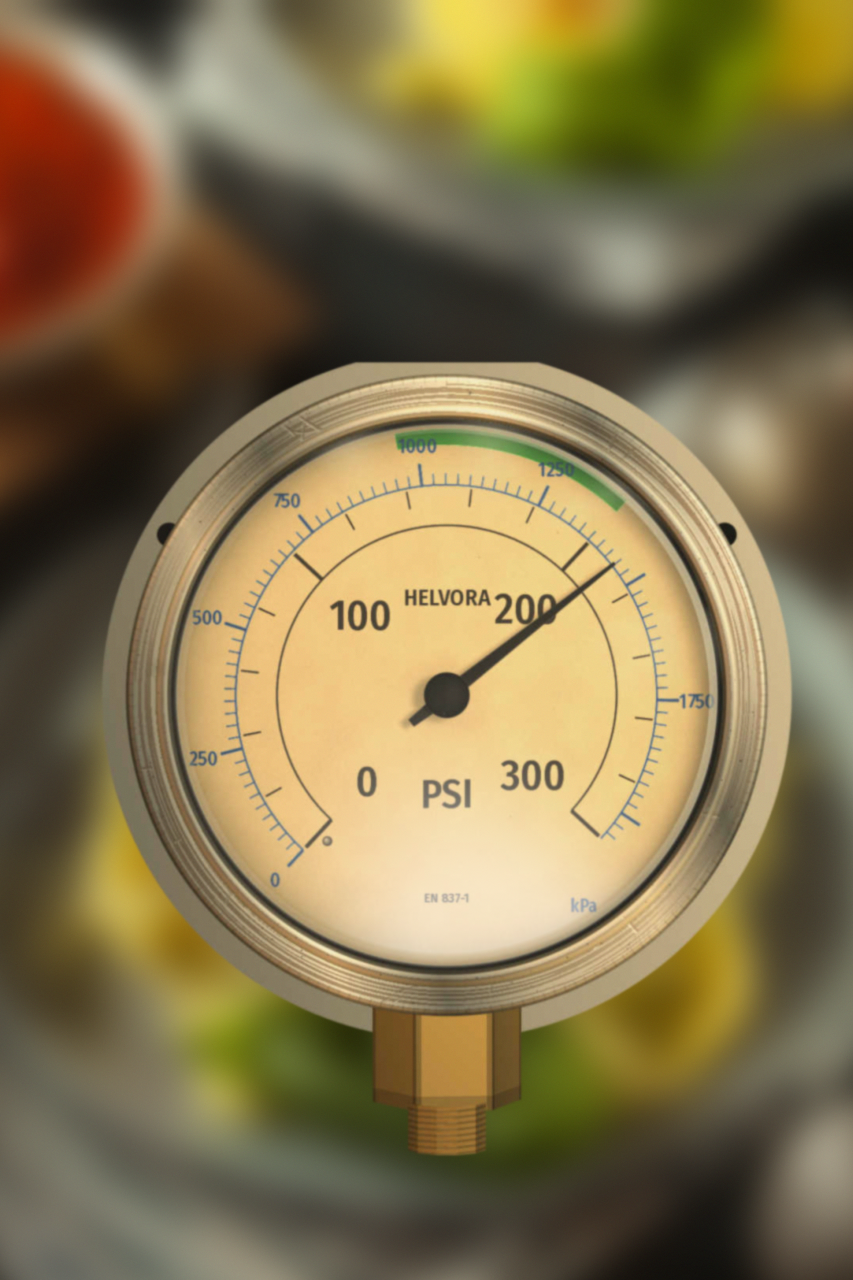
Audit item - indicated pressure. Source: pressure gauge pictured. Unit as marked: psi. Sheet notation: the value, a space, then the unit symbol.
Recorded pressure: 210 psi
